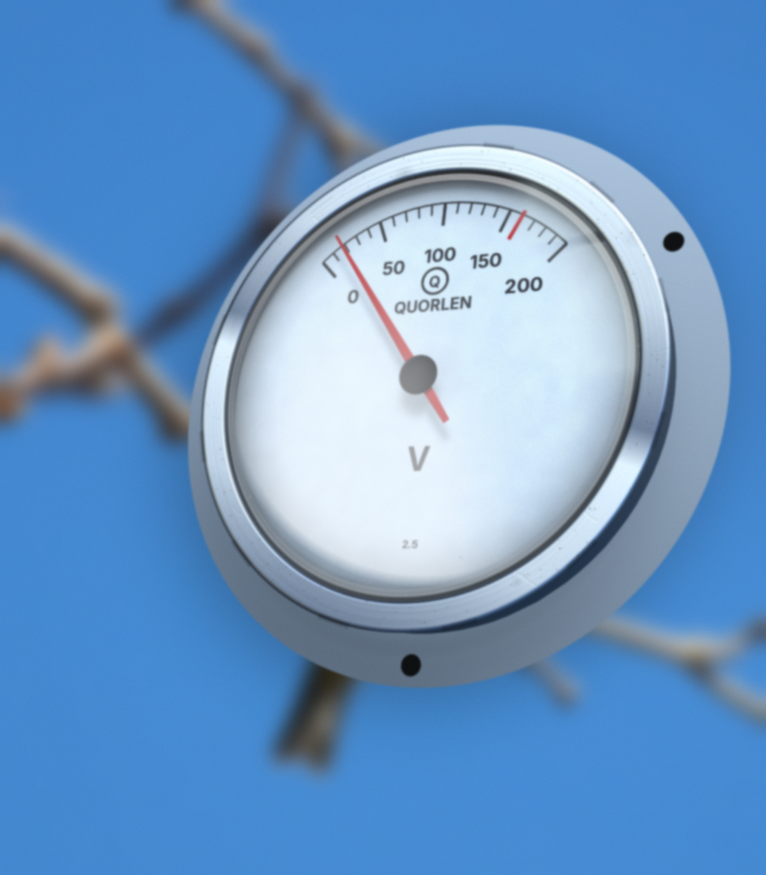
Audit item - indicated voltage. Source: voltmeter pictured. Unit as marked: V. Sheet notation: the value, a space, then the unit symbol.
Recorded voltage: 20 V
